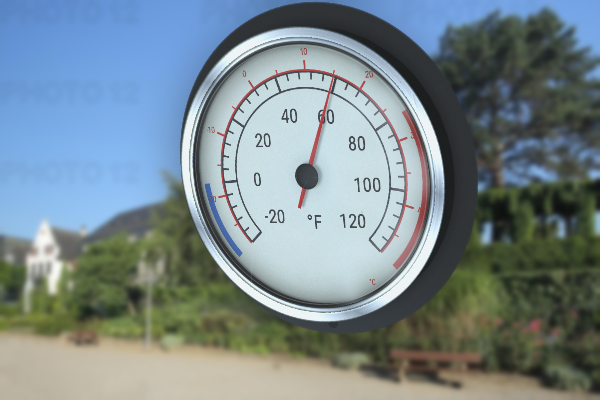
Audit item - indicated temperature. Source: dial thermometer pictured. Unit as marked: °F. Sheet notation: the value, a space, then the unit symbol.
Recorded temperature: 60 °F
